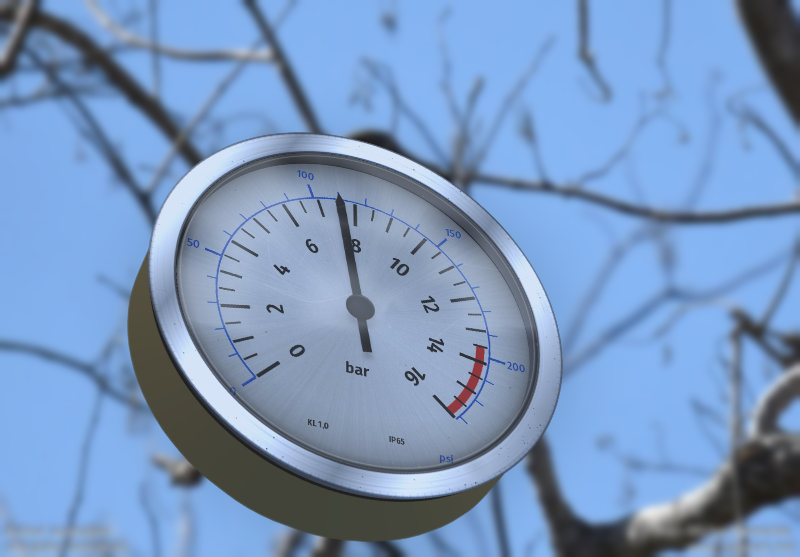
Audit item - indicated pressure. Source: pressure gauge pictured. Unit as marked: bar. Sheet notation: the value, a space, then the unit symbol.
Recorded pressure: 7.5 bar
